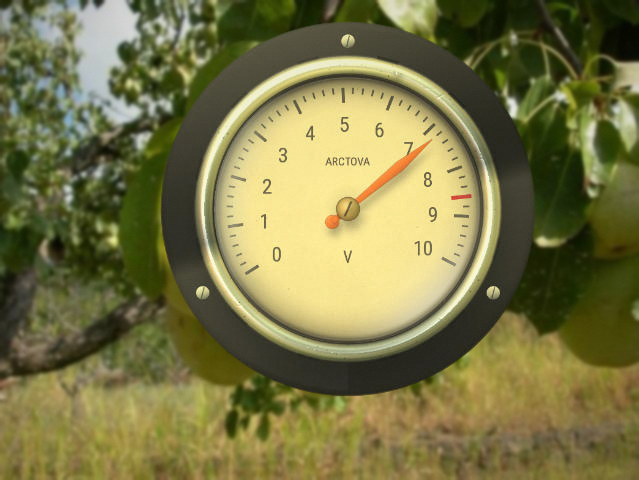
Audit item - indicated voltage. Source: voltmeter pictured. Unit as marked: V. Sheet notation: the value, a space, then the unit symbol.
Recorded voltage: 7.2 V
